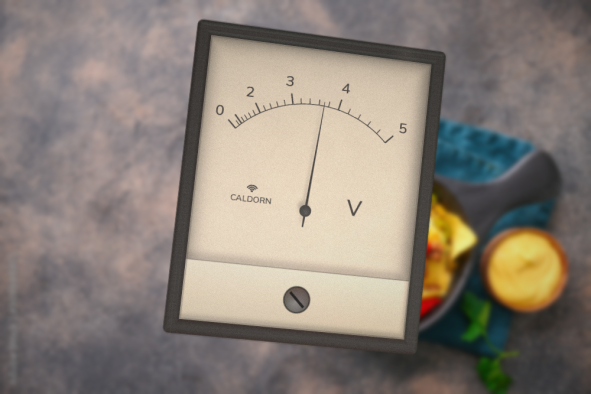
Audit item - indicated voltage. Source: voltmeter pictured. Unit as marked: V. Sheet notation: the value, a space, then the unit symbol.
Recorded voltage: 3.7 V
